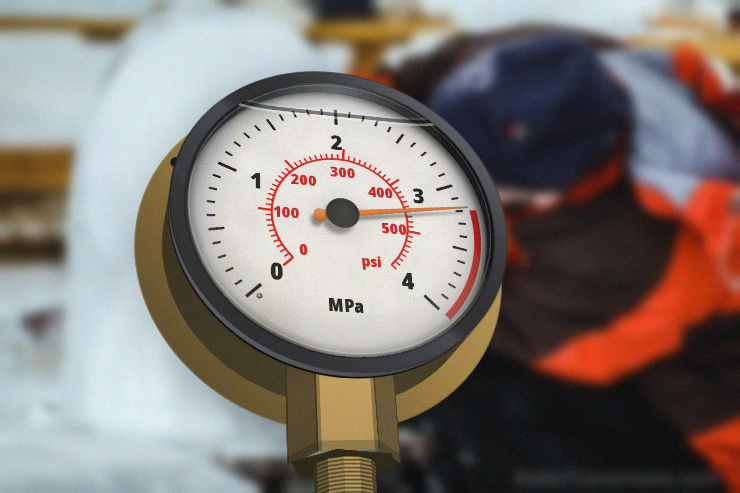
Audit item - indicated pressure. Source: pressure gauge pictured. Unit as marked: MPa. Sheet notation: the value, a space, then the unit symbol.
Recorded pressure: 3.2 MPa
